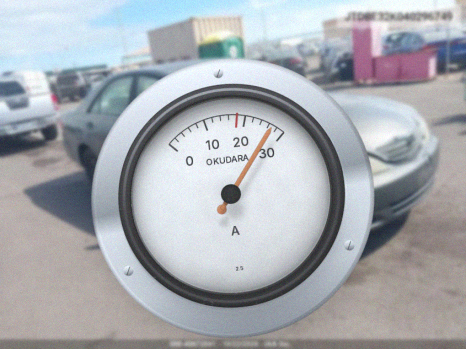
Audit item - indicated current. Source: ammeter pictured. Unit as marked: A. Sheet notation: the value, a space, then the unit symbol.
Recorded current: 27 A
